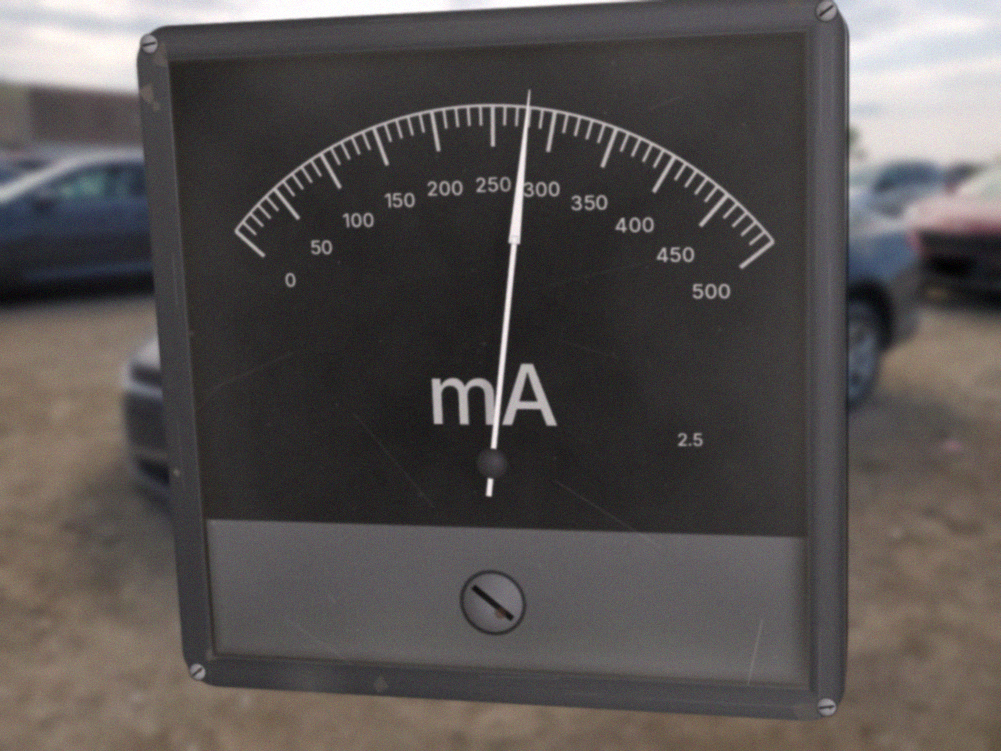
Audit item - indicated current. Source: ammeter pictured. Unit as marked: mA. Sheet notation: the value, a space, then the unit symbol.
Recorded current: 280 mA
